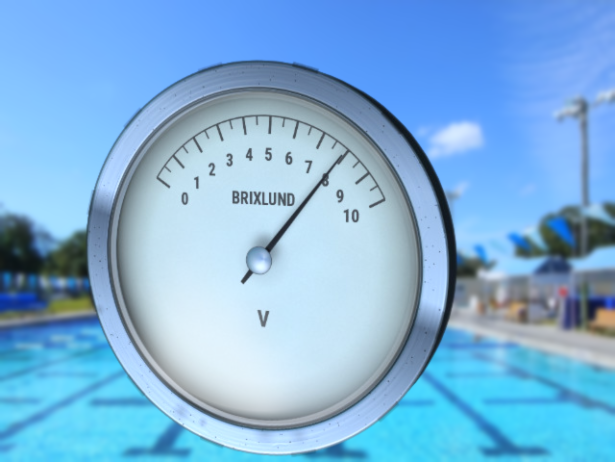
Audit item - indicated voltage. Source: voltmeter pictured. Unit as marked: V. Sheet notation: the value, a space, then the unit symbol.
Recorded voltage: 8 V
